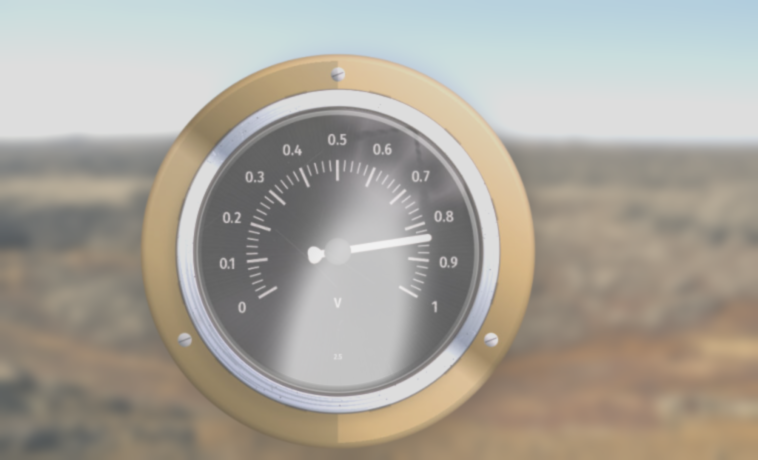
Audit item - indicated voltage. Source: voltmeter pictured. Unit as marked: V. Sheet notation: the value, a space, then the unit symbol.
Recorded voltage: 0.84 V
